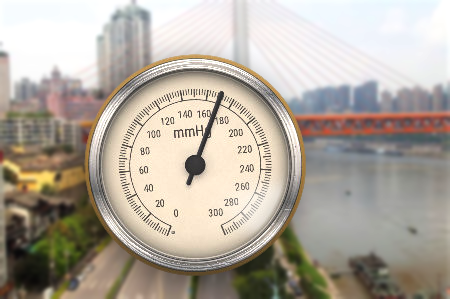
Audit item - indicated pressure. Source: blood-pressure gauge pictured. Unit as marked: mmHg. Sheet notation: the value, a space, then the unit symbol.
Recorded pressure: 170 mmHg
